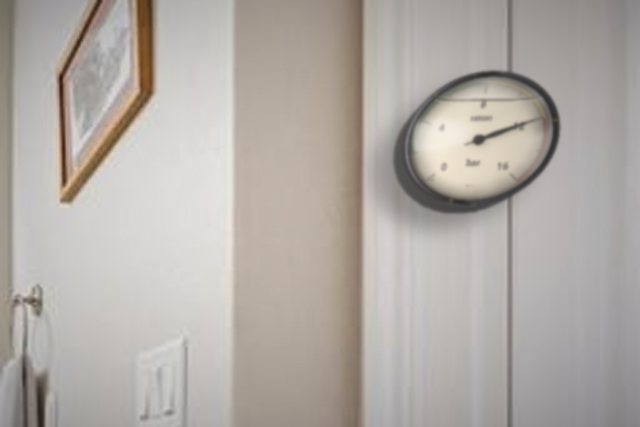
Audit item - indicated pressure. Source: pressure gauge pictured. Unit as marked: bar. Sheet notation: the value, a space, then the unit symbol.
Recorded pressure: 12 bar
